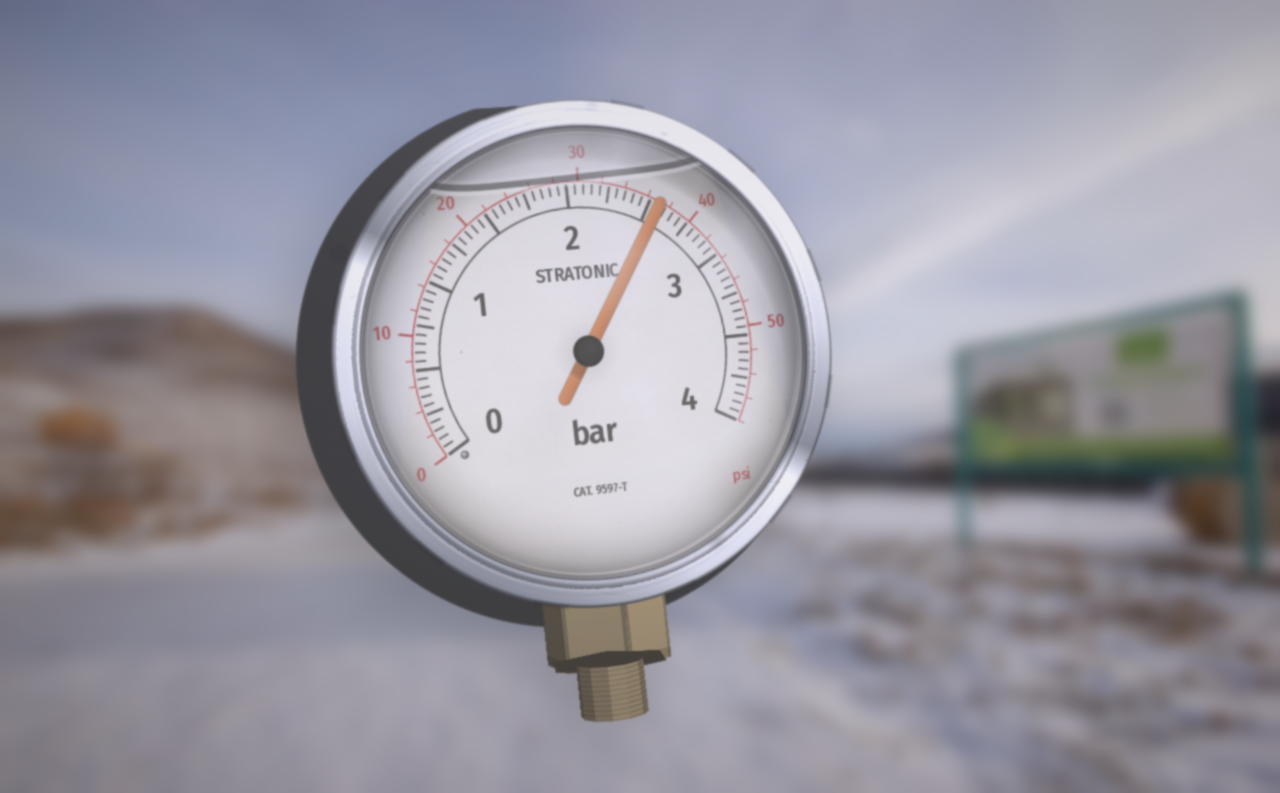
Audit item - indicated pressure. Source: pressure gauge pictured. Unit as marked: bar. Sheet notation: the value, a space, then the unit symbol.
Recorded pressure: 2.55 bar
